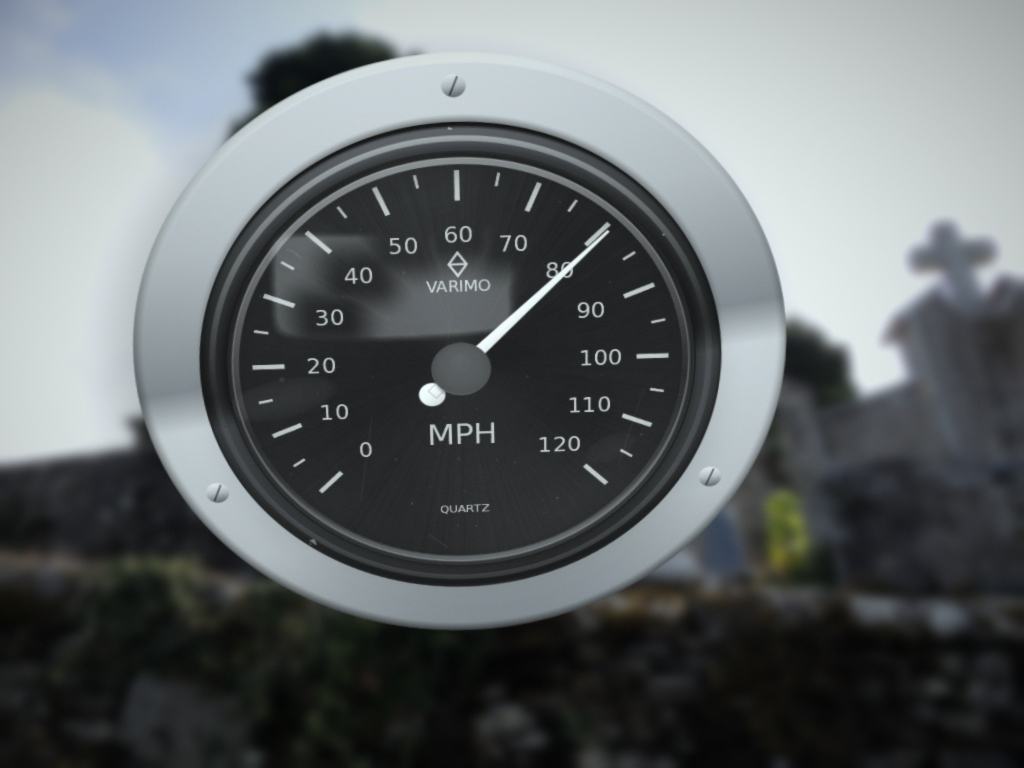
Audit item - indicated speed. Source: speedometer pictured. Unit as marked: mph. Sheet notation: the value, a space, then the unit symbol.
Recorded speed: 80 mph
